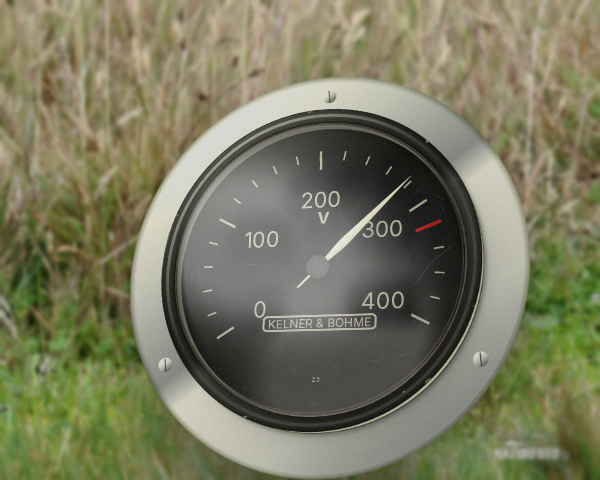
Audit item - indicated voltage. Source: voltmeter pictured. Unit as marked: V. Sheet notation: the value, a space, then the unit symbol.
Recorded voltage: 280 V
